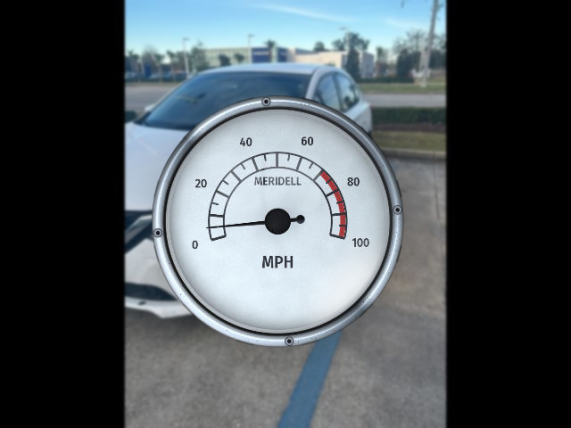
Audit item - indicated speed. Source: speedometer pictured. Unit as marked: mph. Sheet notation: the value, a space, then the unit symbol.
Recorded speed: 5 mph
